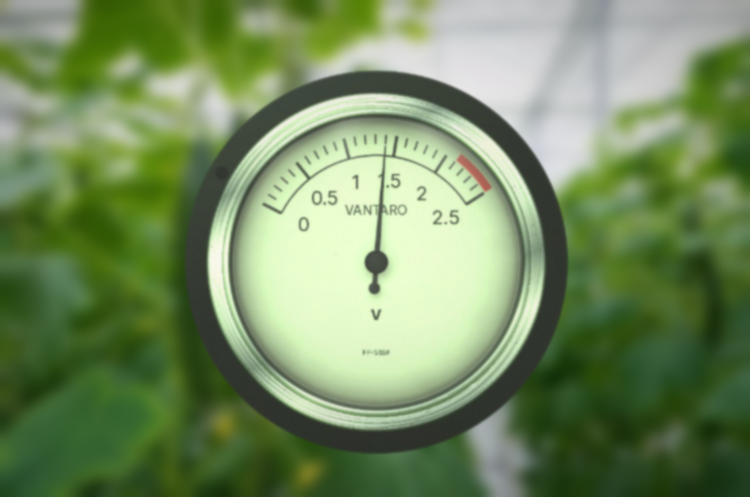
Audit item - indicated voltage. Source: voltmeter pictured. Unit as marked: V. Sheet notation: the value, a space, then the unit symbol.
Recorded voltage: 1.4 V
